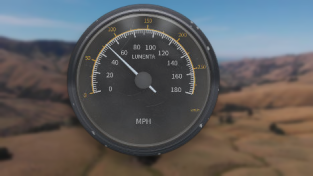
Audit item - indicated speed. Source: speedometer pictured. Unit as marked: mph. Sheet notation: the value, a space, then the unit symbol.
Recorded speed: 50 mph
